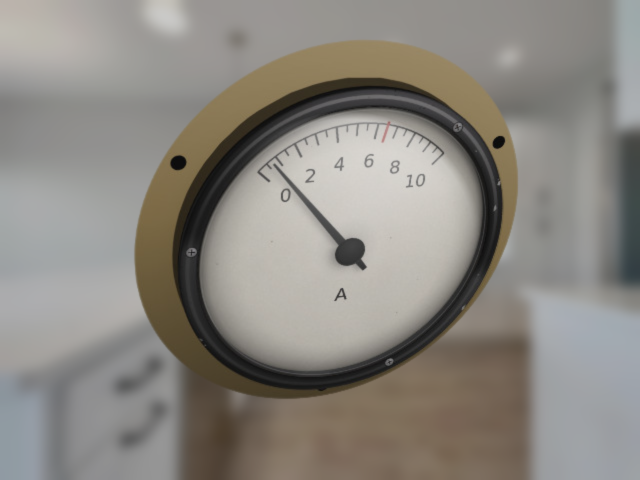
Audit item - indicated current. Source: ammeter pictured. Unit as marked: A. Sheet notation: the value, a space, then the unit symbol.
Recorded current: 0.75 A
